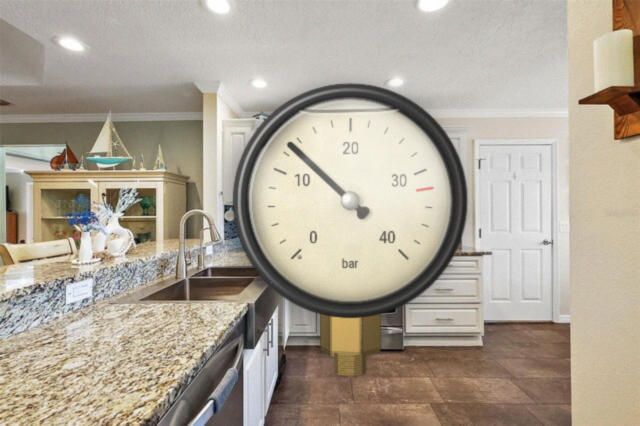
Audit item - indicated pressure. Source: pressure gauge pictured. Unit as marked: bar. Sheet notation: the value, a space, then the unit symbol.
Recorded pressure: 13 bar
